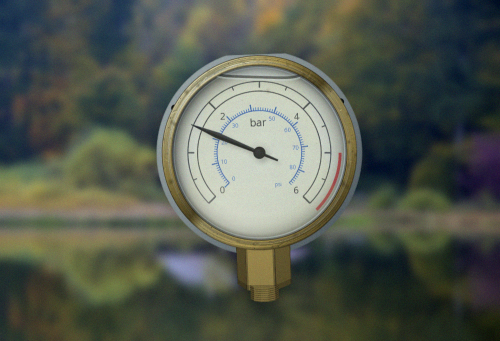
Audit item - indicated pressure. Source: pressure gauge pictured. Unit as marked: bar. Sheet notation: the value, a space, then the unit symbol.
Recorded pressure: 1.5 bar
